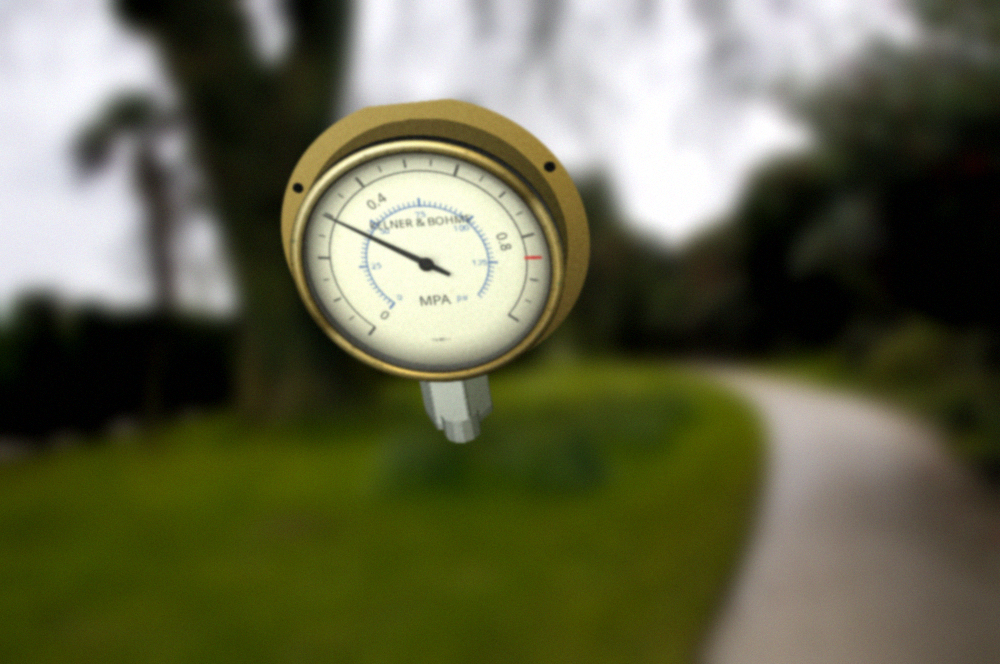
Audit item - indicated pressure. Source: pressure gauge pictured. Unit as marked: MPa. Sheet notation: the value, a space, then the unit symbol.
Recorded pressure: 0.3 MPa
